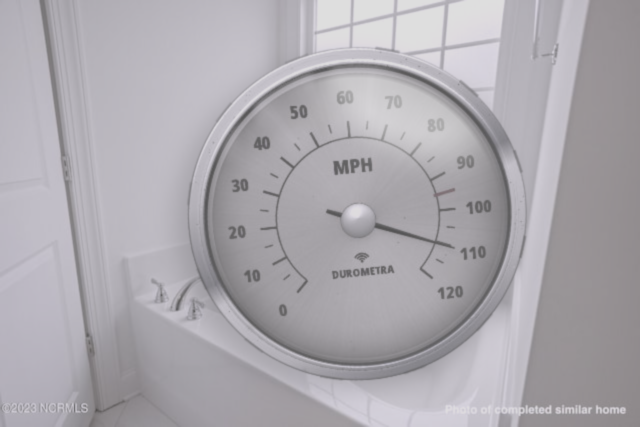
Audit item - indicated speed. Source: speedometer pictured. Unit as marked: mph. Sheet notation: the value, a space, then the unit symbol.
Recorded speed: 110 mph
